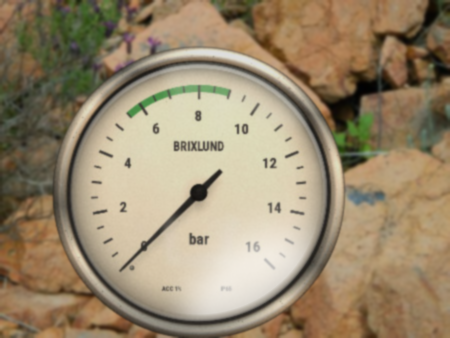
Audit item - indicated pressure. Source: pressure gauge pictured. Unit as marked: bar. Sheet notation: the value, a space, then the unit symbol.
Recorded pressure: 0 bar
